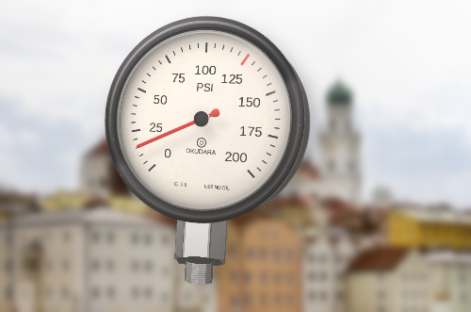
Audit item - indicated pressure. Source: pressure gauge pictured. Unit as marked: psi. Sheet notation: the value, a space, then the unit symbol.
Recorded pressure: 15 psi
